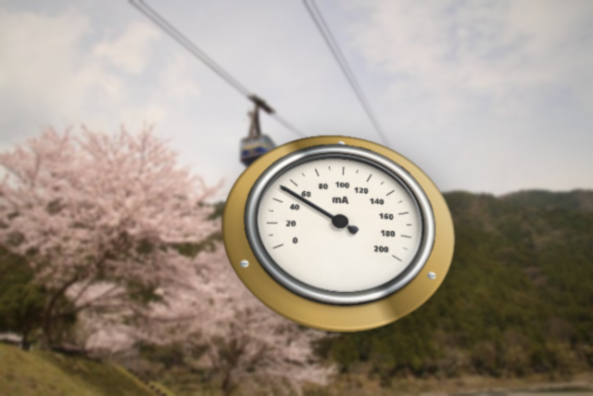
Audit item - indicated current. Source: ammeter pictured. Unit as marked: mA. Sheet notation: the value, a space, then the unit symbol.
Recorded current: 50 mA
